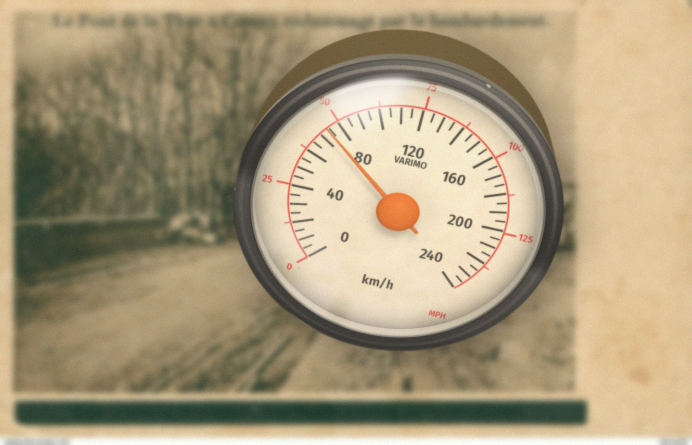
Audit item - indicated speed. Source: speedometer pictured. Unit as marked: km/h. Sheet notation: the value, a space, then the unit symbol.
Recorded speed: 75 km/h
